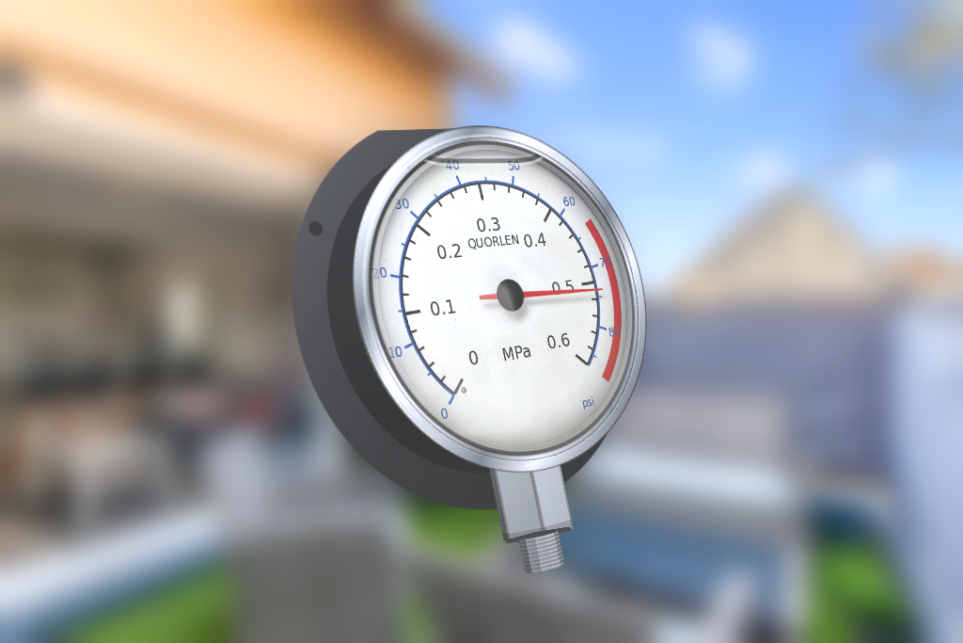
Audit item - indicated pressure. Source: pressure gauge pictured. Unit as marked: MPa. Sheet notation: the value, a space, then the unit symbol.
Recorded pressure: 0.51 MPa
